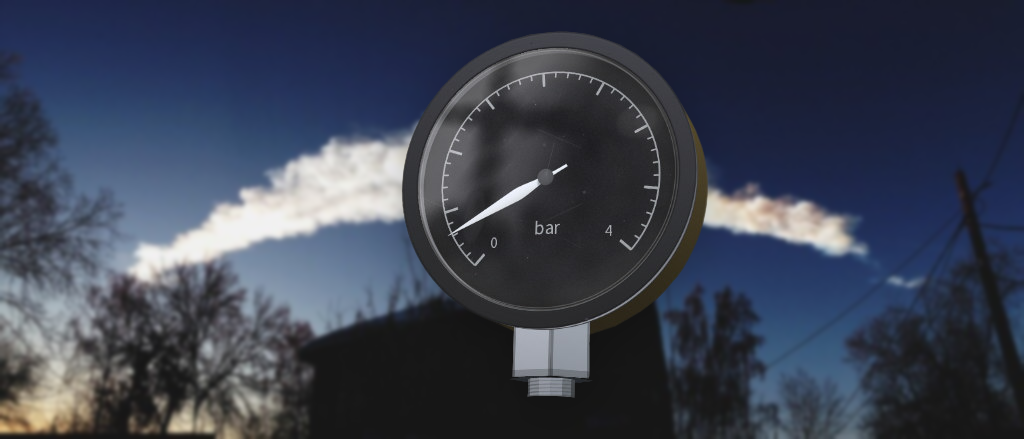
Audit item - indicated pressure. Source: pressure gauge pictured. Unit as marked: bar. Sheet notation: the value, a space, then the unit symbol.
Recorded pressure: 0.3 bar
